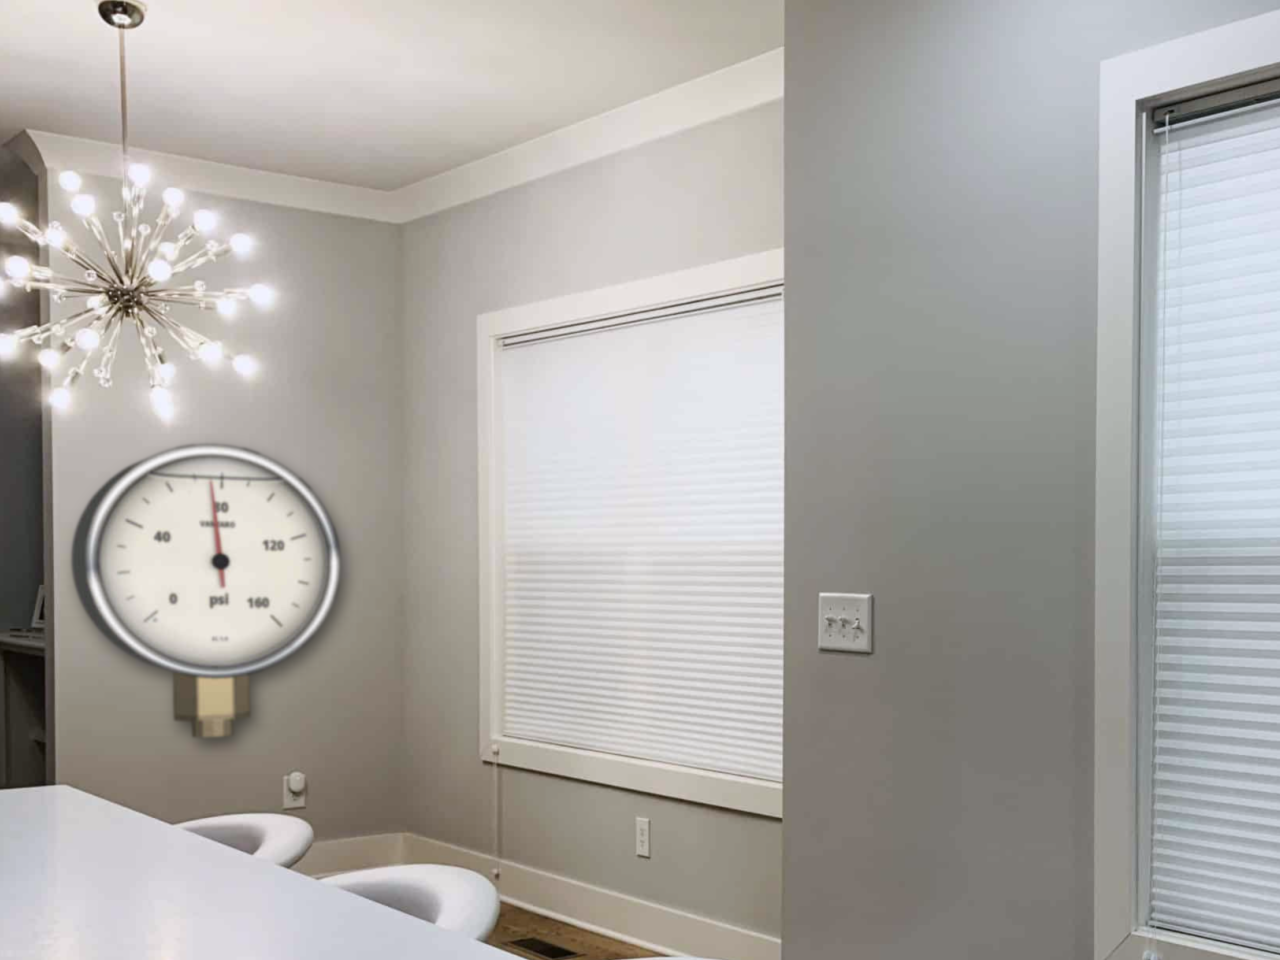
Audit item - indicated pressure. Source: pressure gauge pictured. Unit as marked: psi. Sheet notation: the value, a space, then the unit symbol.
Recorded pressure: 75 psi
